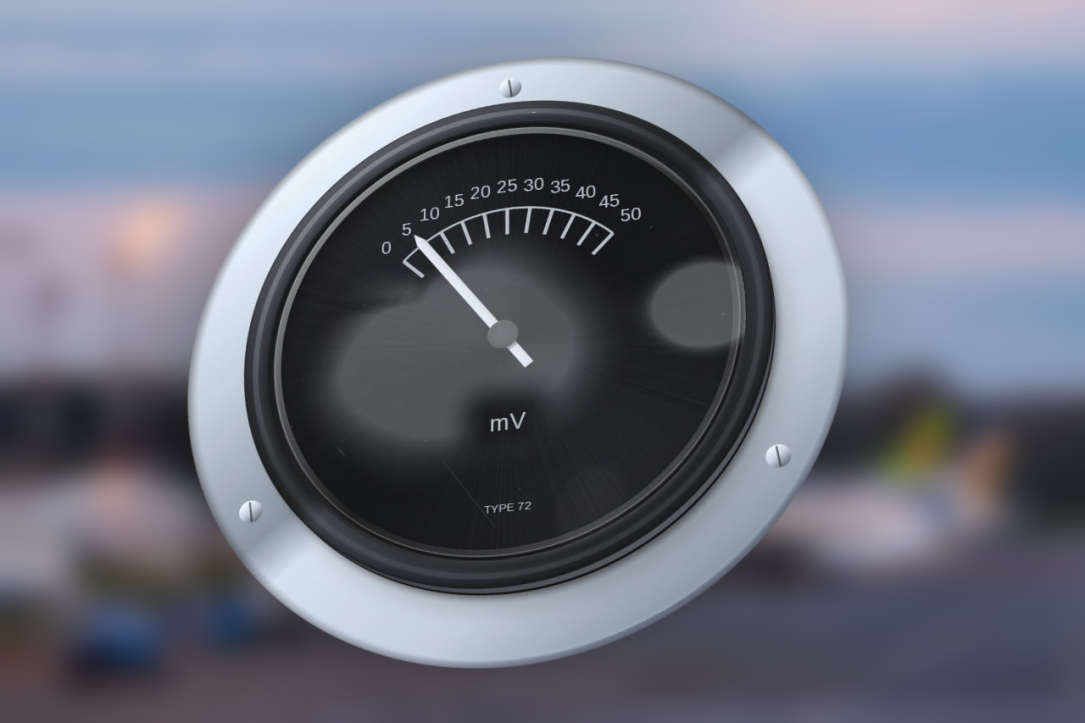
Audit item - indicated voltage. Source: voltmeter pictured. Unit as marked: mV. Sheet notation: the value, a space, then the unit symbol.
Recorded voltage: 5 mV
